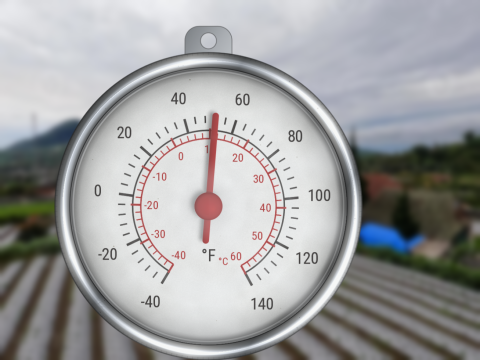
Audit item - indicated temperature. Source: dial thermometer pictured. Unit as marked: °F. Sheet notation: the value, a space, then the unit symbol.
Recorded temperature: 52 °F
